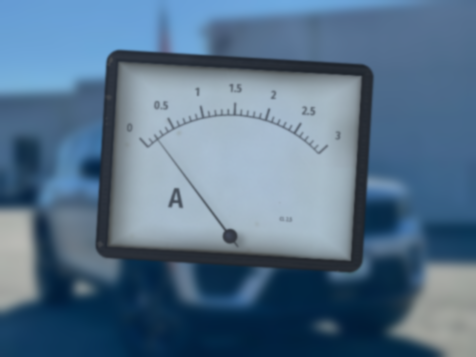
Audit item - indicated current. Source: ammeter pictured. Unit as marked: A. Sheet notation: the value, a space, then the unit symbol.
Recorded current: 0.2 A
